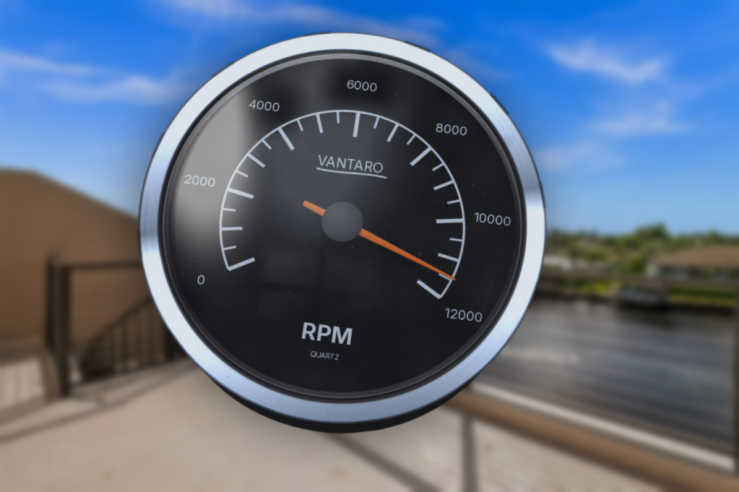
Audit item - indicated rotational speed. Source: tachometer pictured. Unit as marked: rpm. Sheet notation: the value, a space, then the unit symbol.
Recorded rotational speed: 11500 rpm
